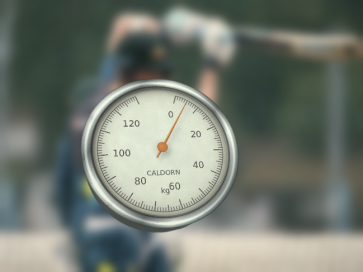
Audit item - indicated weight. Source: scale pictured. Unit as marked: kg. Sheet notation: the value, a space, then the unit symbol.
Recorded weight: 5 kg
